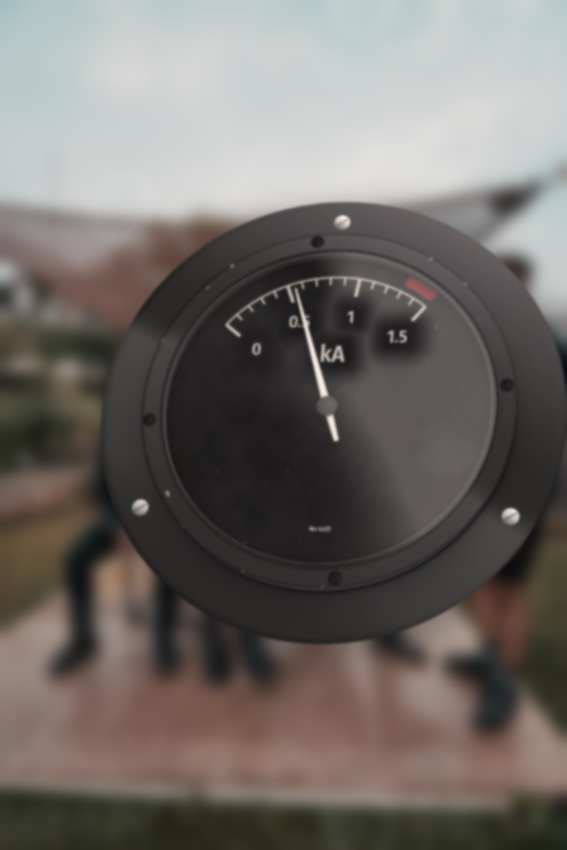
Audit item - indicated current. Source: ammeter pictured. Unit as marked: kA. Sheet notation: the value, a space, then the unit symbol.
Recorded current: 0.55 kA
